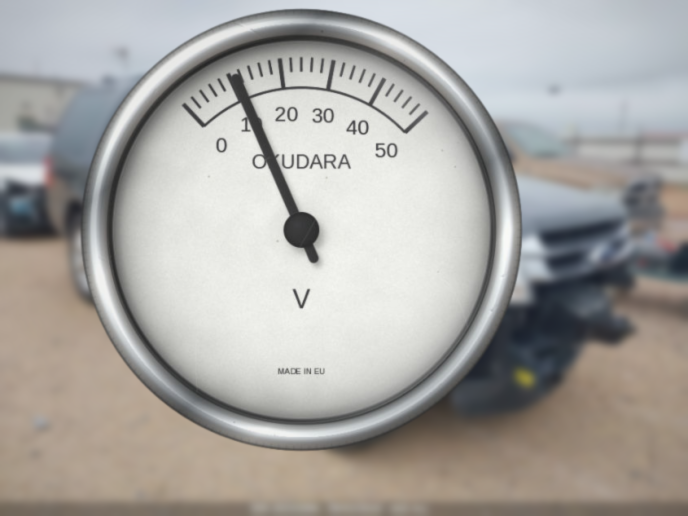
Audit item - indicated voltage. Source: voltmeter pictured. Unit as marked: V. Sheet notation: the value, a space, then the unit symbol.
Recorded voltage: 11 V
